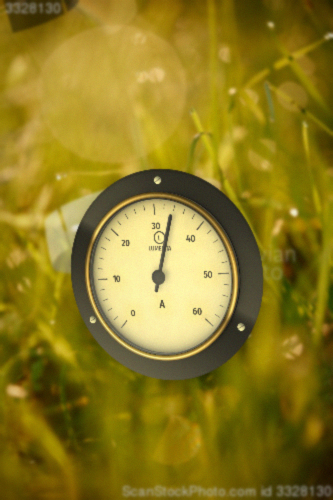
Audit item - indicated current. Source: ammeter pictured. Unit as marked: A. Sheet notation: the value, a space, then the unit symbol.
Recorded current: 34 A
